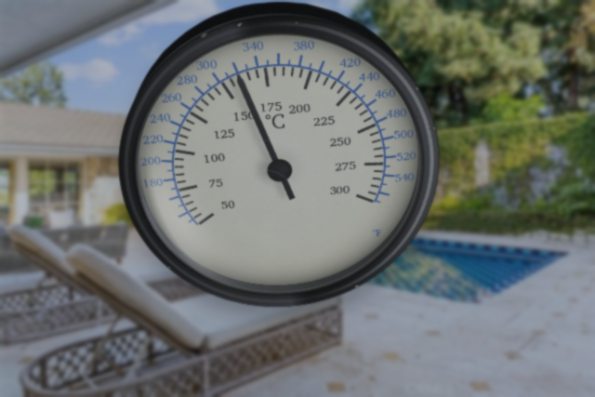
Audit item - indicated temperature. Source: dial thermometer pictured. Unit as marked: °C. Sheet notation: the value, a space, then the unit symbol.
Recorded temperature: 160 °C
